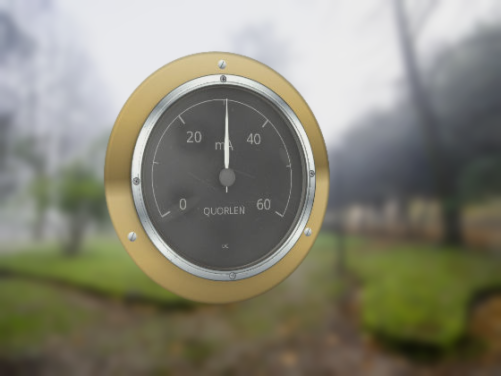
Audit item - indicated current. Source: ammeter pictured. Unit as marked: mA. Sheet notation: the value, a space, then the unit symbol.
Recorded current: 30 mA
